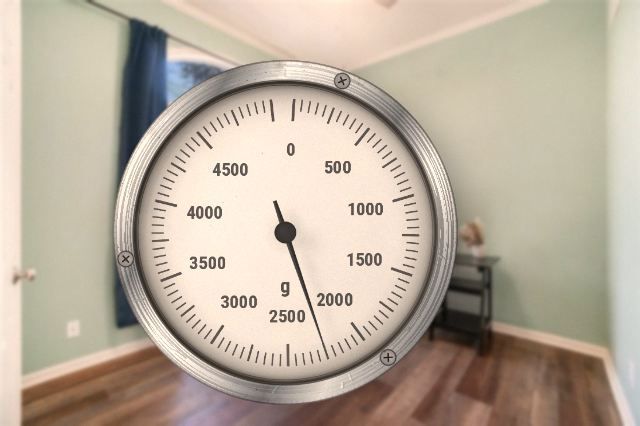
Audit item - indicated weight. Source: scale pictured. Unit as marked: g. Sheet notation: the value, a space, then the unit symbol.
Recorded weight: 2250 g
